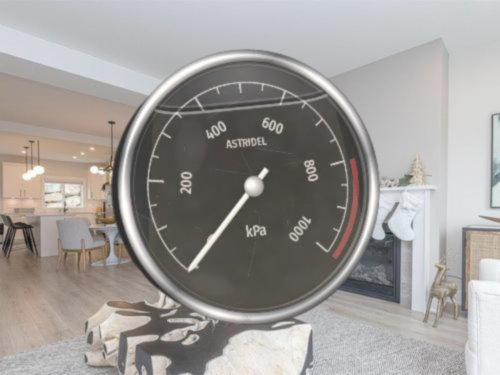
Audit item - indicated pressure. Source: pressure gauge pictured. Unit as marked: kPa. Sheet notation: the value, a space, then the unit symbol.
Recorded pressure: 0 kPa
